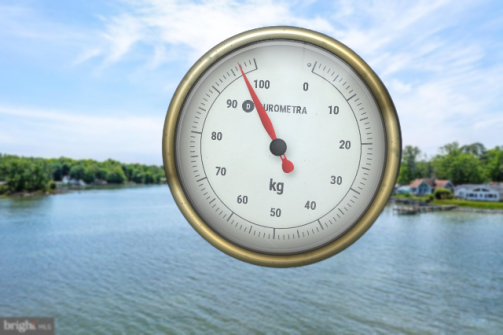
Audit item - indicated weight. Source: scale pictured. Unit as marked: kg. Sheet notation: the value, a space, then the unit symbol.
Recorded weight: 97 kg
